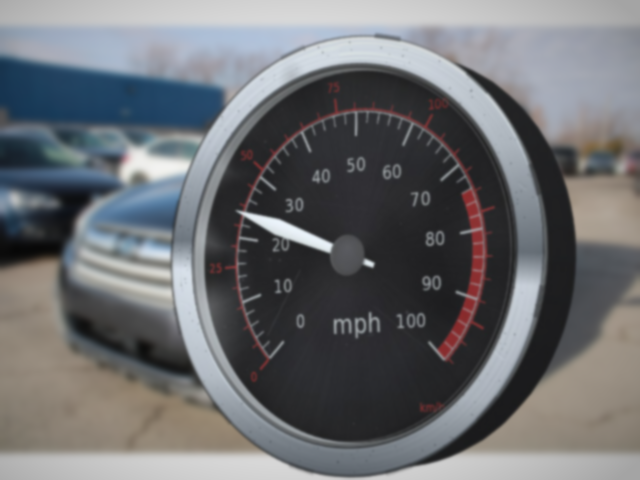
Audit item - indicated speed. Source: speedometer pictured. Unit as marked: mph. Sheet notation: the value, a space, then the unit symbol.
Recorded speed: 24 mph
